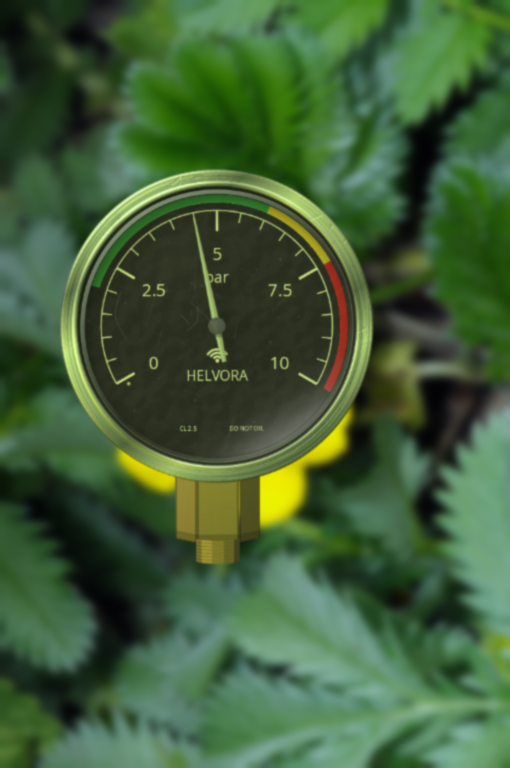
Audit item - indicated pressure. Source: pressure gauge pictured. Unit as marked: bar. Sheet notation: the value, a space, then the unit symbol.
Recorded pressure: 4.5 bar
